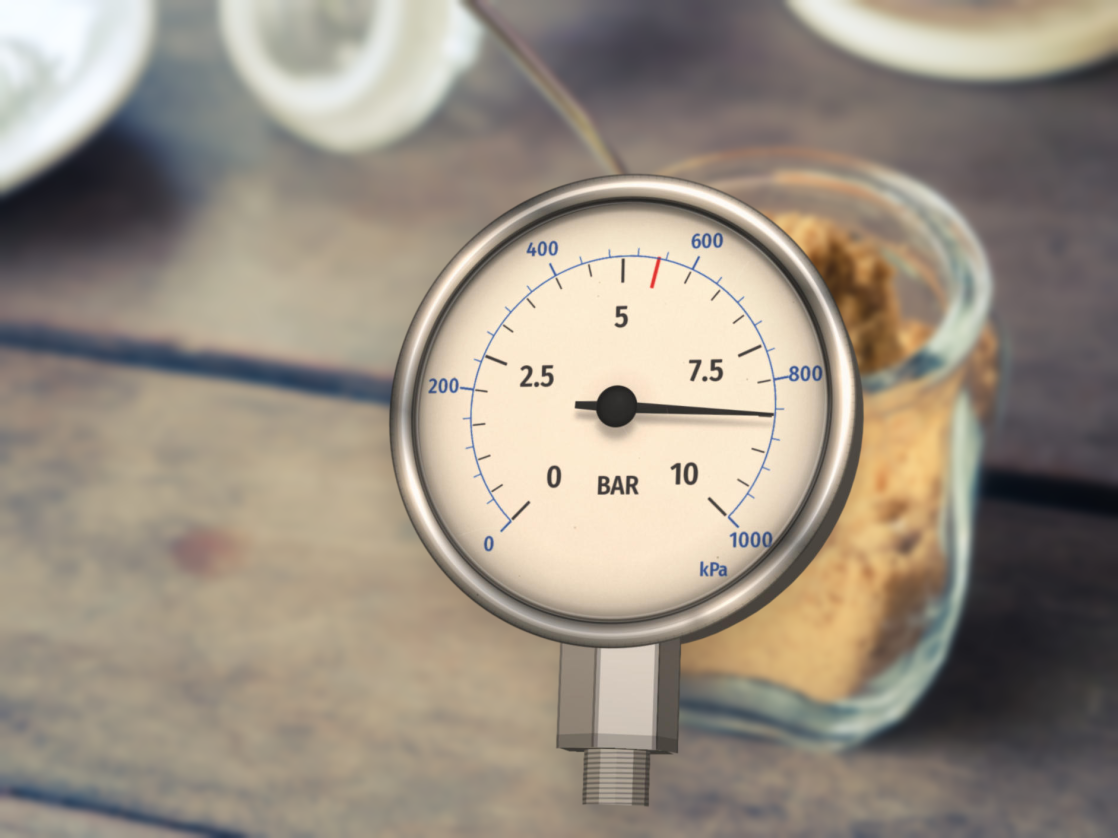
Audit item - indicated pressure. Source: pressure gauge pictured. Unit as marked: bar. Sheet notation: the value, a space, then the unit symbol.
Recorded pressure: 8.5 bar
